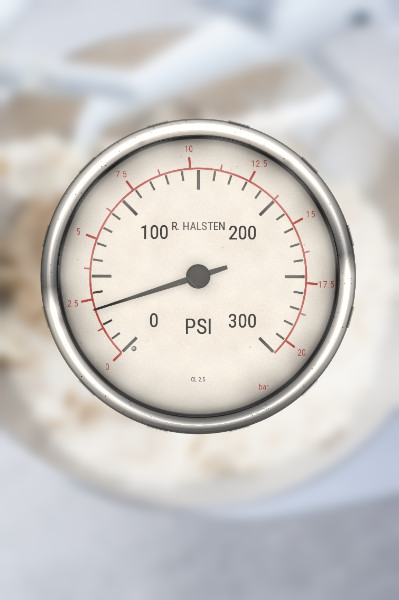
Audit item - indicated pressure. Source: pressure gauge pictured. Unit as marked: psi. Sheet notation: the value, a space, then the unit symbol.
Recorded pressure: 30 psi
